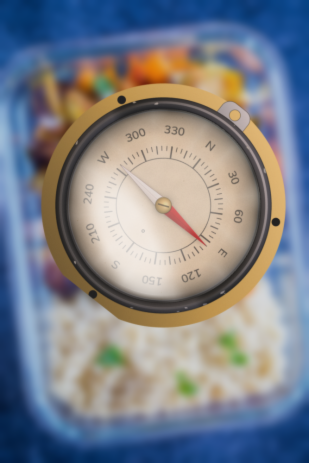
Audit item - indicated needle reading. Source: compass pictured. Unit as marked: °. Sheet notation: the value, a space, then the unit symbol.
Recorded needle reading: 95 °
